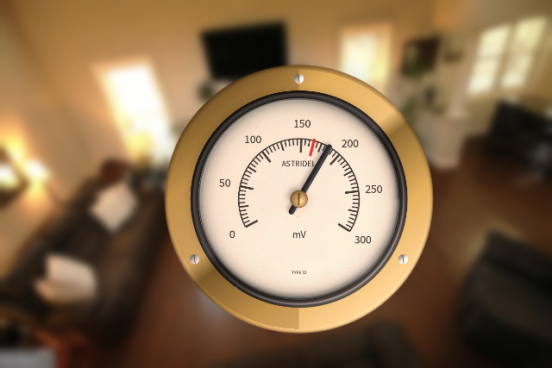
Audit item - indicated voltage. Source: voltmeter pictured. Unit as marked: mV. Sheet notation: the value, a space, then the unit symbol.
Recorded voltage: 185 mV
